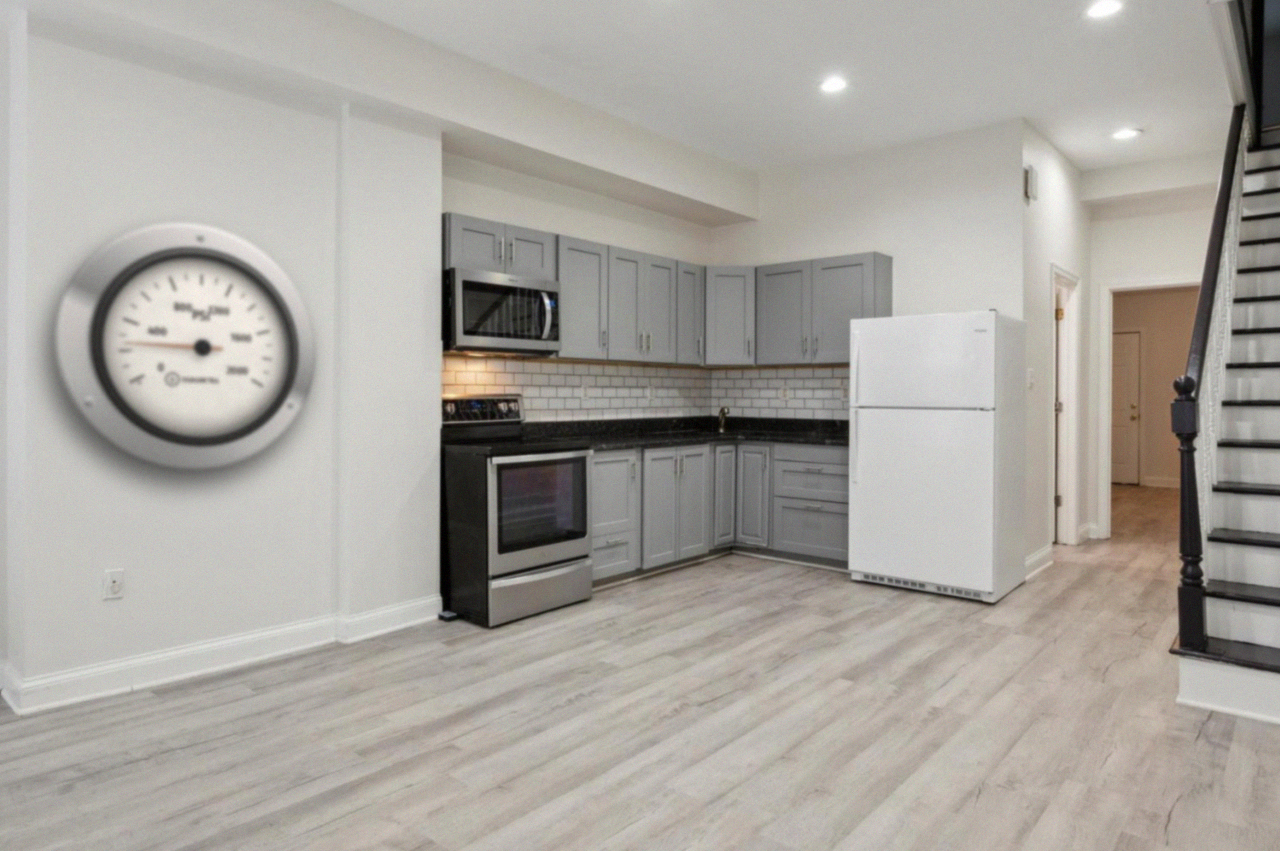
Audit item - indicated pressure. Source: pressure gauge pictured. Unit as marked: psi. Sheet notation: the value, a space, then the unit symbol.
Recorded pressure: 250 psi
